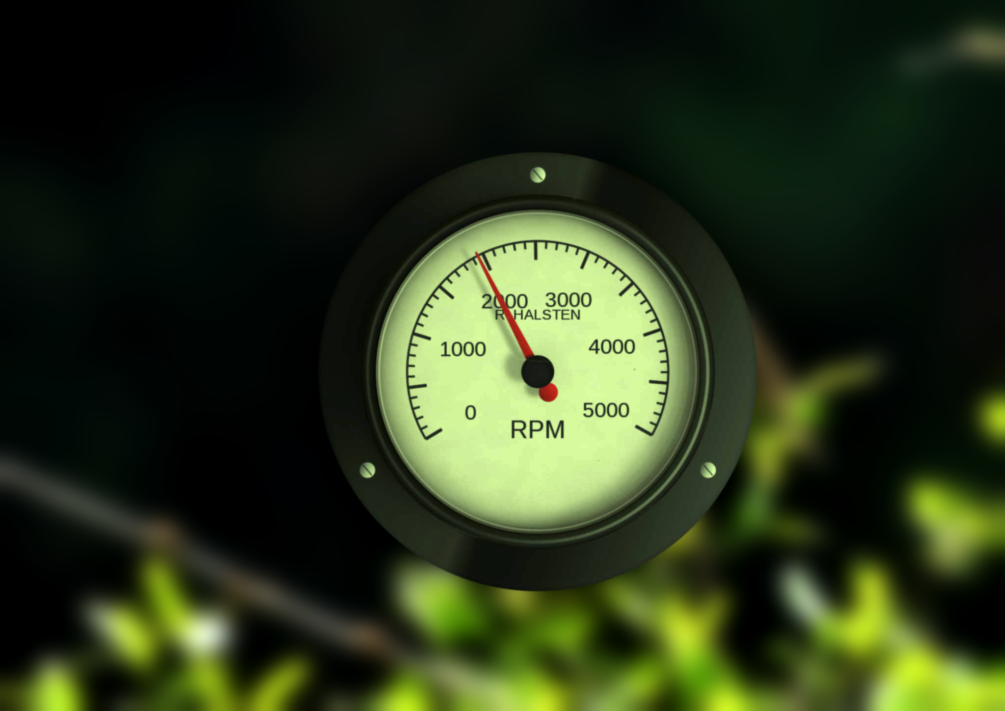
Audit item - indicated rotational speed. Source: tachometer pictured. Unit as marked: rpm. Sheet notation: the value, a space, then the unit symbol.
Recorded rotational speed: 1950 rpm
